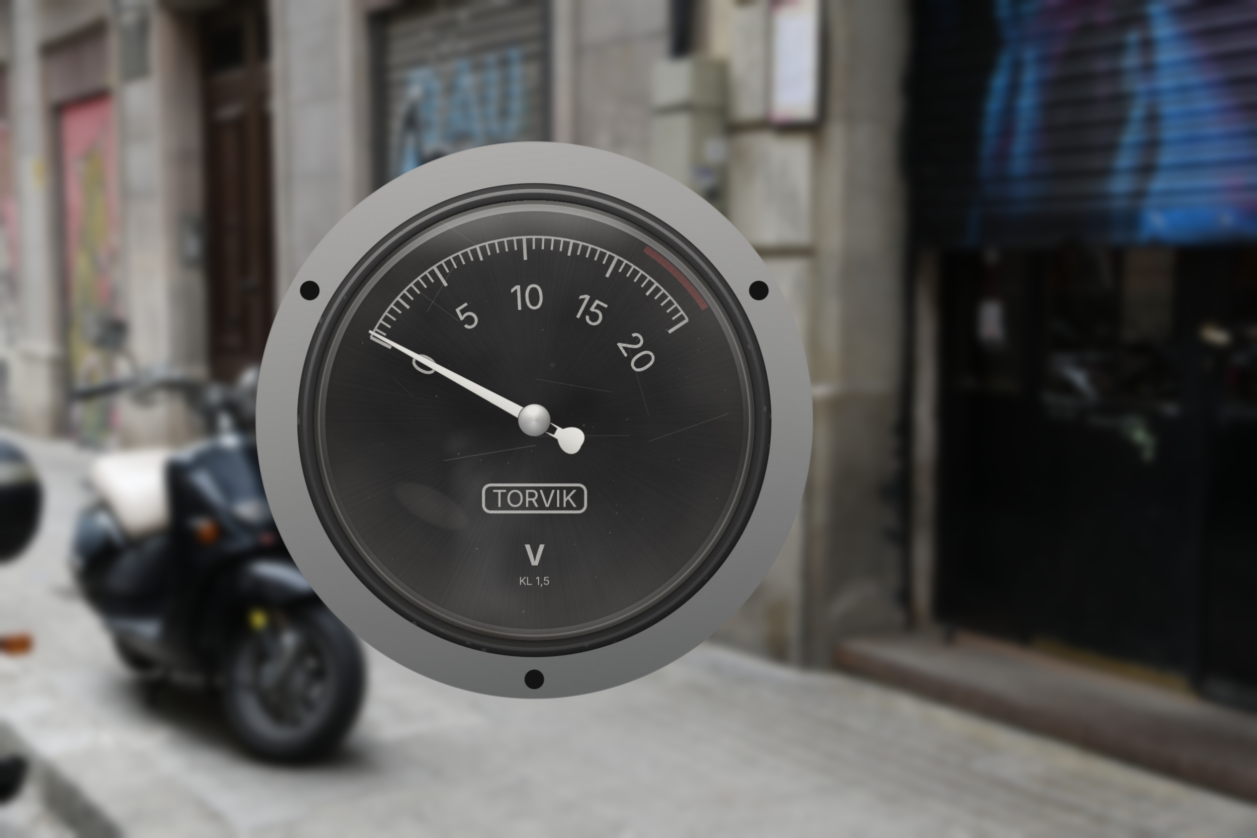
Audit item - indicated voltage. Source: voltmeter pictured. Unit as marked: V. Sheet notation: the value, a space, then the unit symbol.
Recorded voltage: 0.25 V
